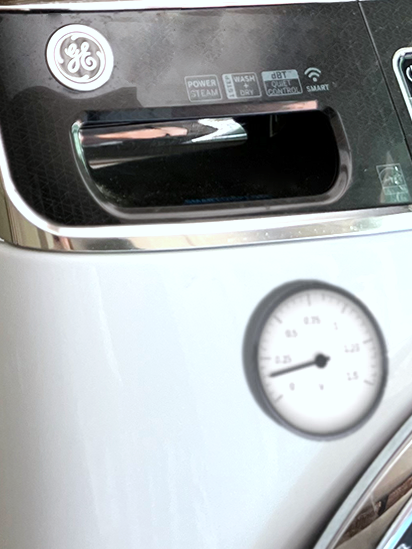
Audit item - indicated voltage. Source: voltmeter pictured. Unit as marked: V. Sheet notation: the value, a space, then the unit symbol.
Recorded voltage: 0.15 V
